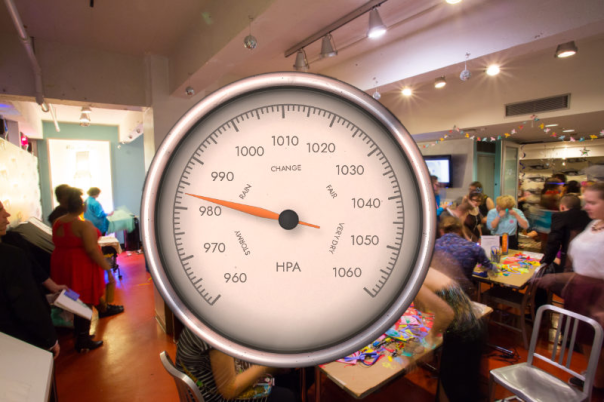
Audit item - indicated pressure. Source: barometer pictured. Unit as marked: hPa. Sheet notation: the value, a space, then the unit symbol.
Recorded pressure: 983 hPa
